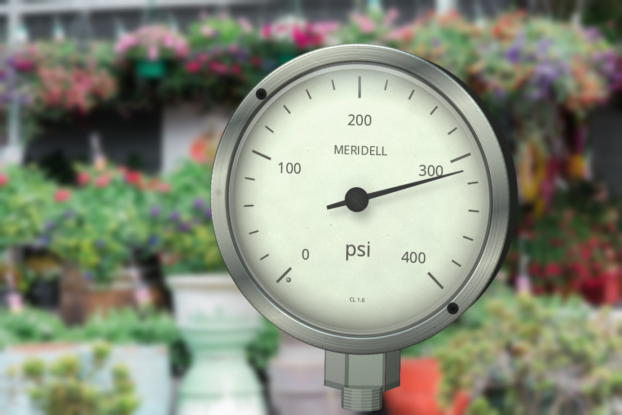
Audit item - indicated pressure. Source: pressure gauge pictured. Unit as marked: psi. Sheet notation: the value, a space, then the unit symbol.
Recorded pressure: 310 psi
